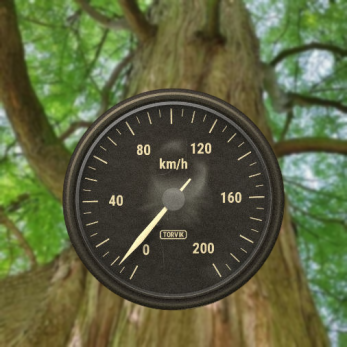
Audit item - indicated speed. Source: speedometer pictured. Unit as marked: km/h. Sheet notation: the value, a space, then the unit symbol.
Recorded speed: 7.5 km/h
